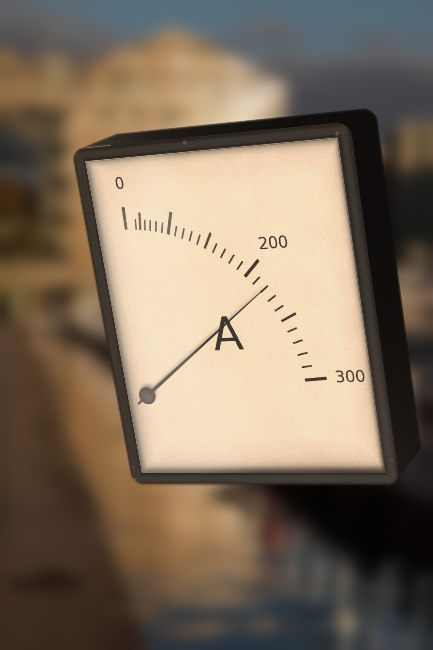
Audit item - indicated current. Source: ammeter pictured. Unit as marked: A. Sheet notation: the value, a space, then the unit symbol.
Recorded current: 220 A
